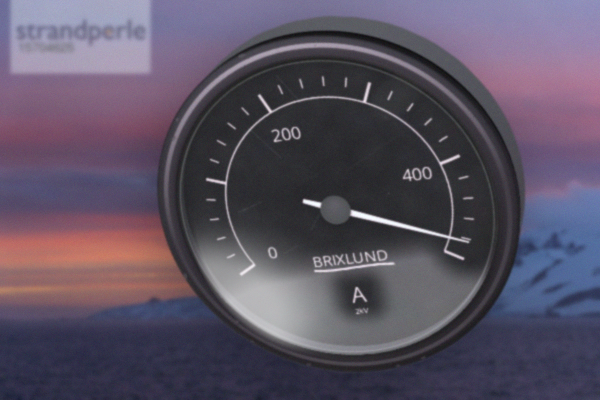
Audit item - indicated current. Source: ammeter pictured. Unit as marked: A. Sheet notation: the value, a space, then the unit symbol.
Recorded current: 480 A
